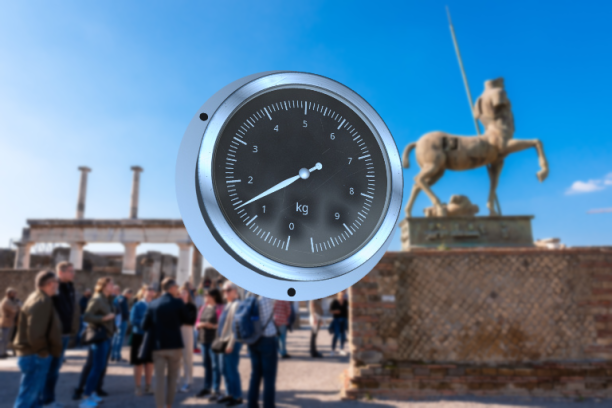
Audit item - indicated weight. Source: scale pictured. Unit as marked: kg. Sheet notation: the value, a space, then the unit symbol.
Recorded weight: 1.4 kg
